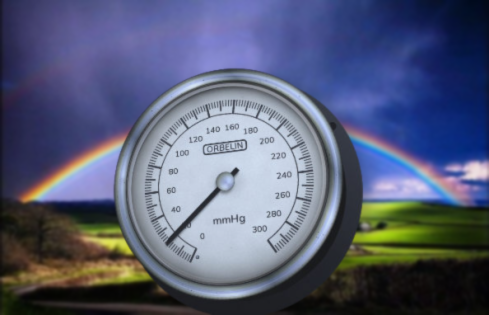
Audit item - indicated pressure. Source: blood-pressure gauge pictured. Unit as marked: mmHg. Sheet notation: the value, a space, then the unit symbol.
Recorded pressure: 20 mmHg
